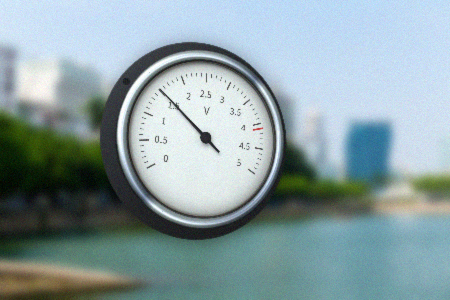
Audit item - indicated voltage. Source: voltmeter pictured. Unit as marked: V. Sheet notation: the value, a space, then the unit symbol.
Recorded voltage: 1.5 V
